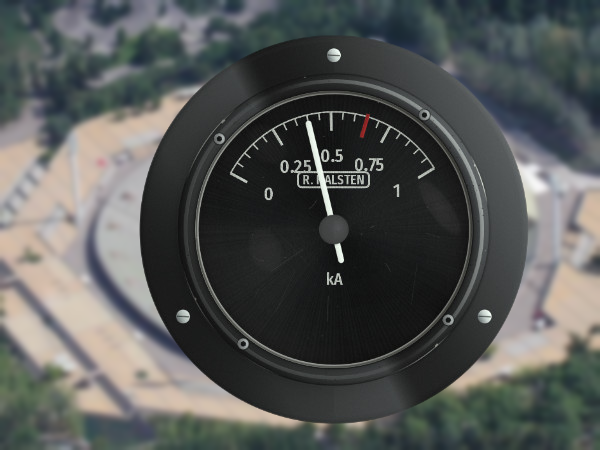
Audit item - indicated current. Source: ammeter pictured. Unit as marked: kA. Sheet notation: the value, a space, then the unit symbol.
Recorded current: 0.4 kA
